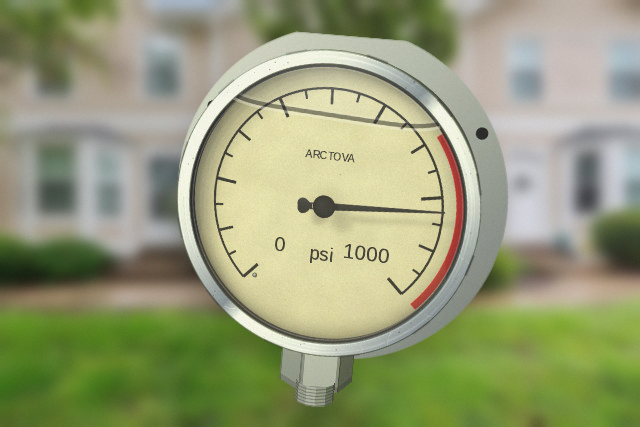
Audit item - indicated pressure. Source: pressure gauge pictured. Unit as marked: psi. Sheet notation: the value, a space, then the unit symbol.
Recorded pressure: 825 psi
